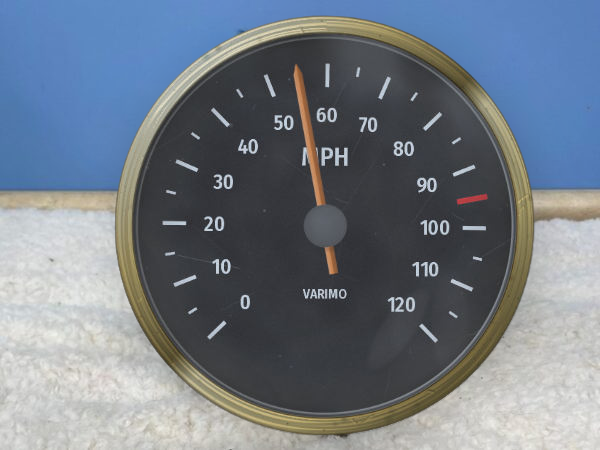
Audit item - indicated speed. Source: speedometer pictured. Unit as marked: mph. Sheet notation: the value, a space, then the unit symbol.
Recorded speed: 55 mph
